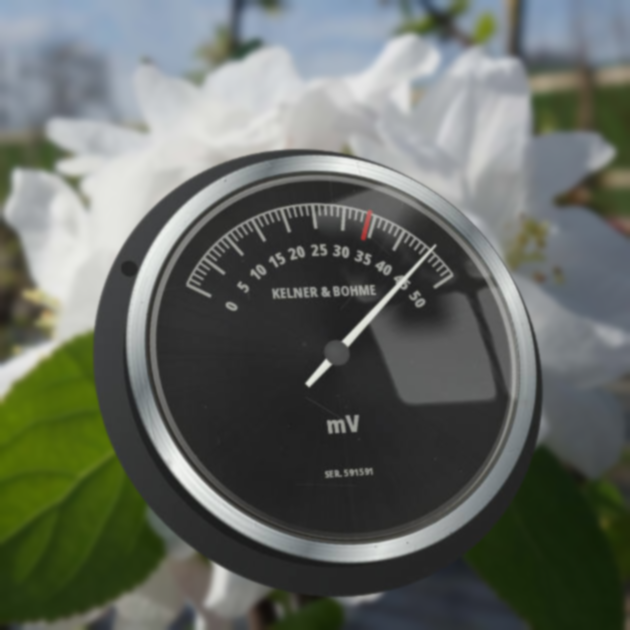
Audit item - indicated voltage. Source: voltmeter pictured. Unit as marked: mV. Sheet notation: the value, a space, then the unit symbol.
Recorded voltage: 45 mV
